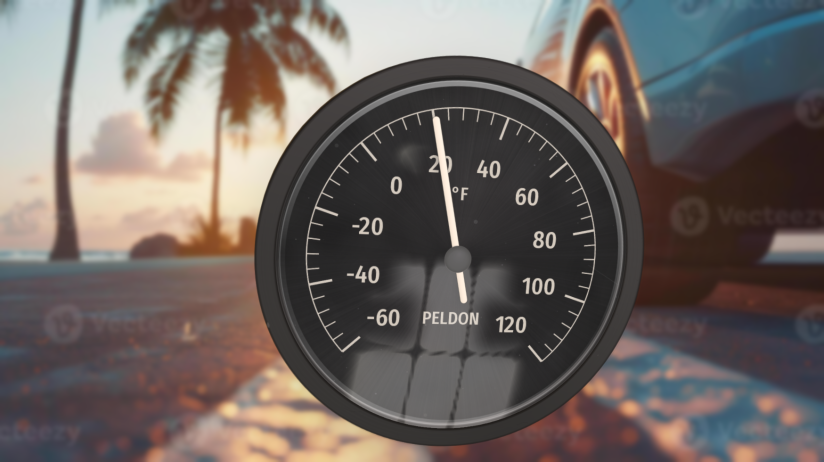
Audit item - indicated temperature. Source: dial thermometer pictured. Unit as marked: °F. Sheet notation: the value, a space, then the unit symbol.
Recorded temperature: 20 °F
